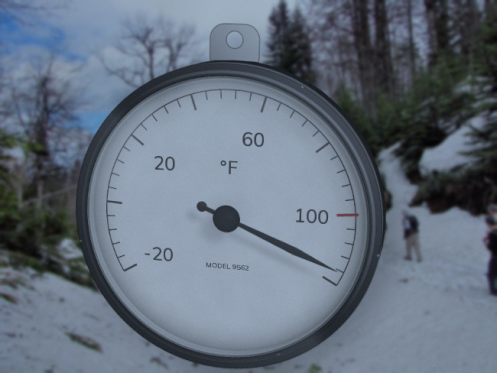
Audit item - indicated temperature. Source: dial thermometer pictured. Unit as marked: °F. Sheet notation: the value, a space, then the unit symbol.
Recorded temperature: 116 °F
